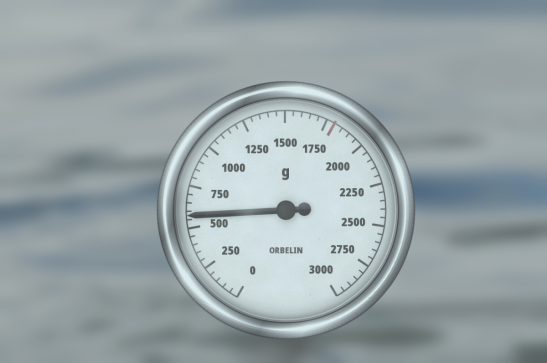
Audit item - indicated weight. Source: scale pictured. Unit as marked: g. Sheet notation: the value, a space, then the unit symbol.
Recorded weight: 575 g
